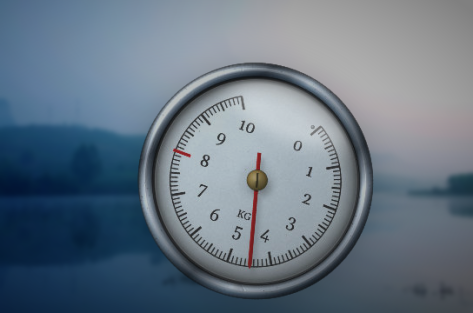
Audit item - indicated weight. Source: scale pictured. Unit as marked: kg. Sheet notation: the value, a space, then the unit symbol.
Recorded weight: 4.5 kg
